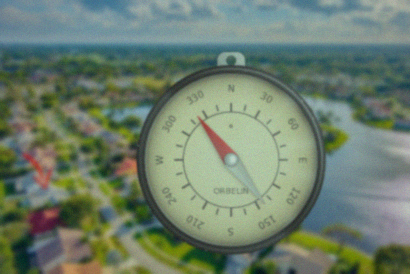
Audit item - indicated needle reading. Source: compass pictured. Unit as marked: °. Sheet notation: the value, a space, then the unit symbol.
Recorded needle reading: 322.5 °
